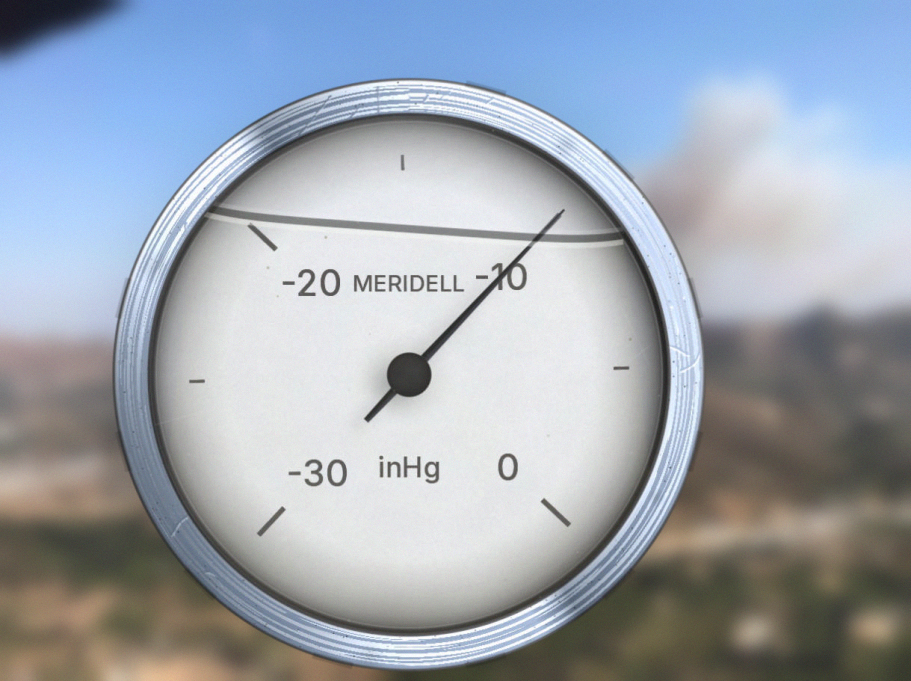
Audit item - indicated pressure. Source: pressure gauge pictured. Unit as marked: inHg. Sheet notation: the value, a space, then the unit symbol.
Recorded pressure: -10 inHg
